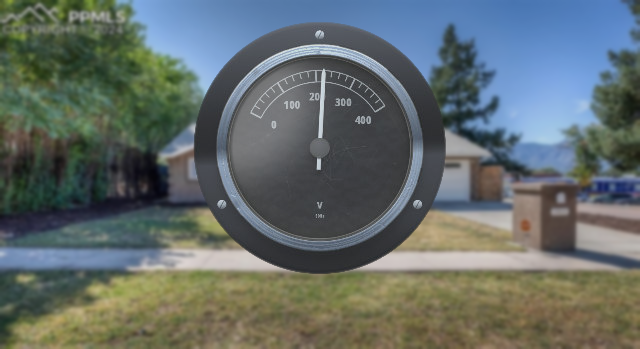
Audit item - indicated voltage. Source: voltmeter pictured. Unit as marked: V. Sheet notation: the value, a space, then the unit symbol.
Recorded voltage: 220 V
